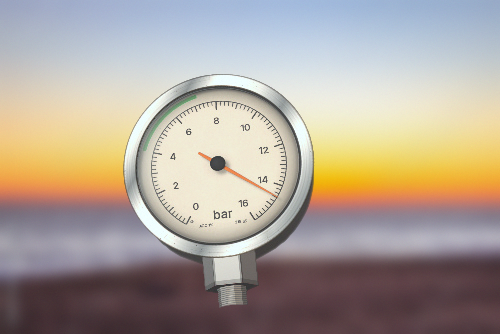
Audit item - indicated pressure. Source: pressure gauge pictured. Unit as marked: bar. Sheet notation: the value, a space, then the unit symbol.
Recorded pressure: 14.6 bar
